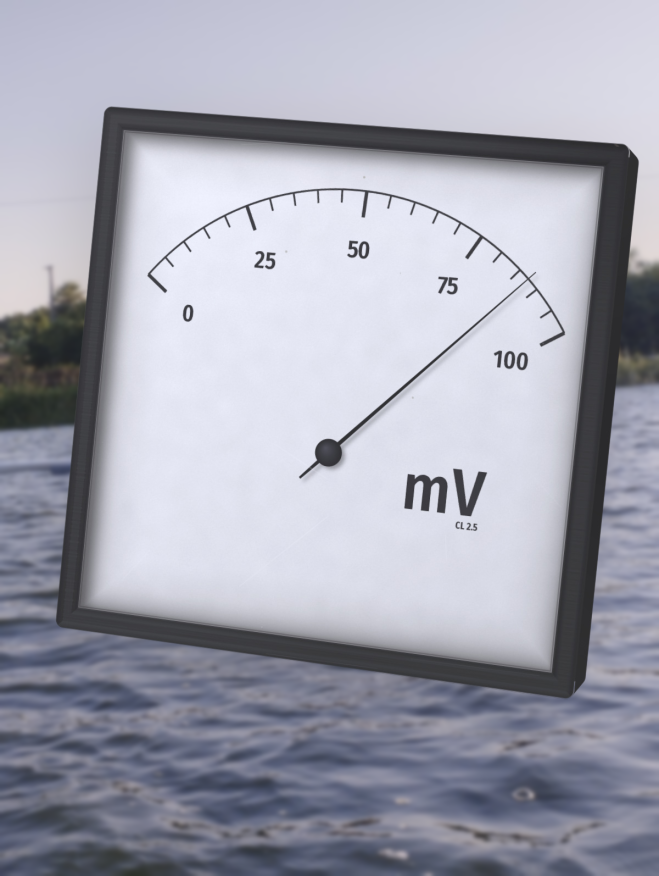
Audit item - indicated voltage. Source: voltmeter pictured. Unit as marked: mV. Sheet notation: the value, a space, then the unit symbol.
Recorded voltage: 87.5 mV
